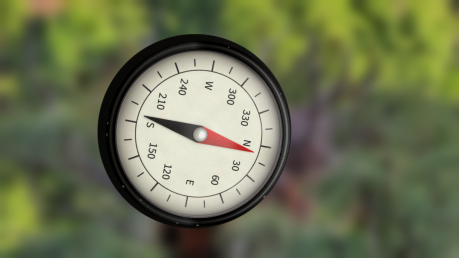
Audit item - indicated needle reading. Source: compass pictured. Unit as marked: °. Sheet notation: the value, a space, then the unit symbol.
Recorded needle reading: 7.5 °
